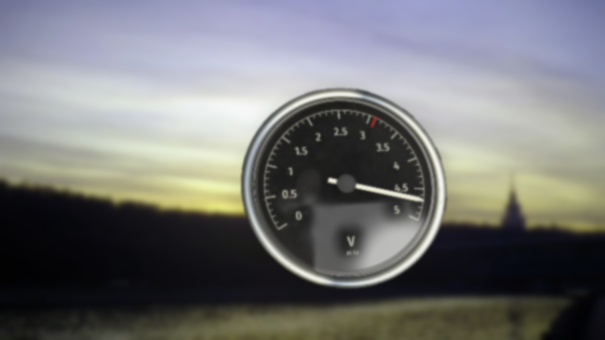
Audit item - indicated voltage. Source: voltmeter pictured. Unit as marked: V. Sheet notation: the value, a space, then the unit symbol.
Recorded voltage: 4.7 V
